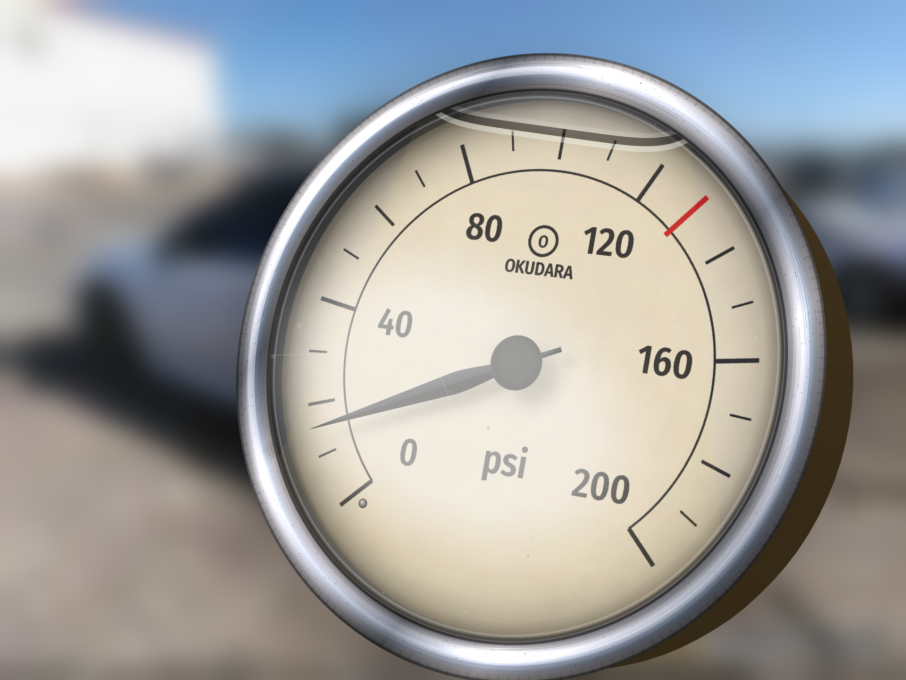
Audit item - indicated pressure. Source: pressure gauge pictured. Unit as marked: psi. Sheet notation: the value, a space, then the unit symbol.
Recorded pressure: 15 psi
